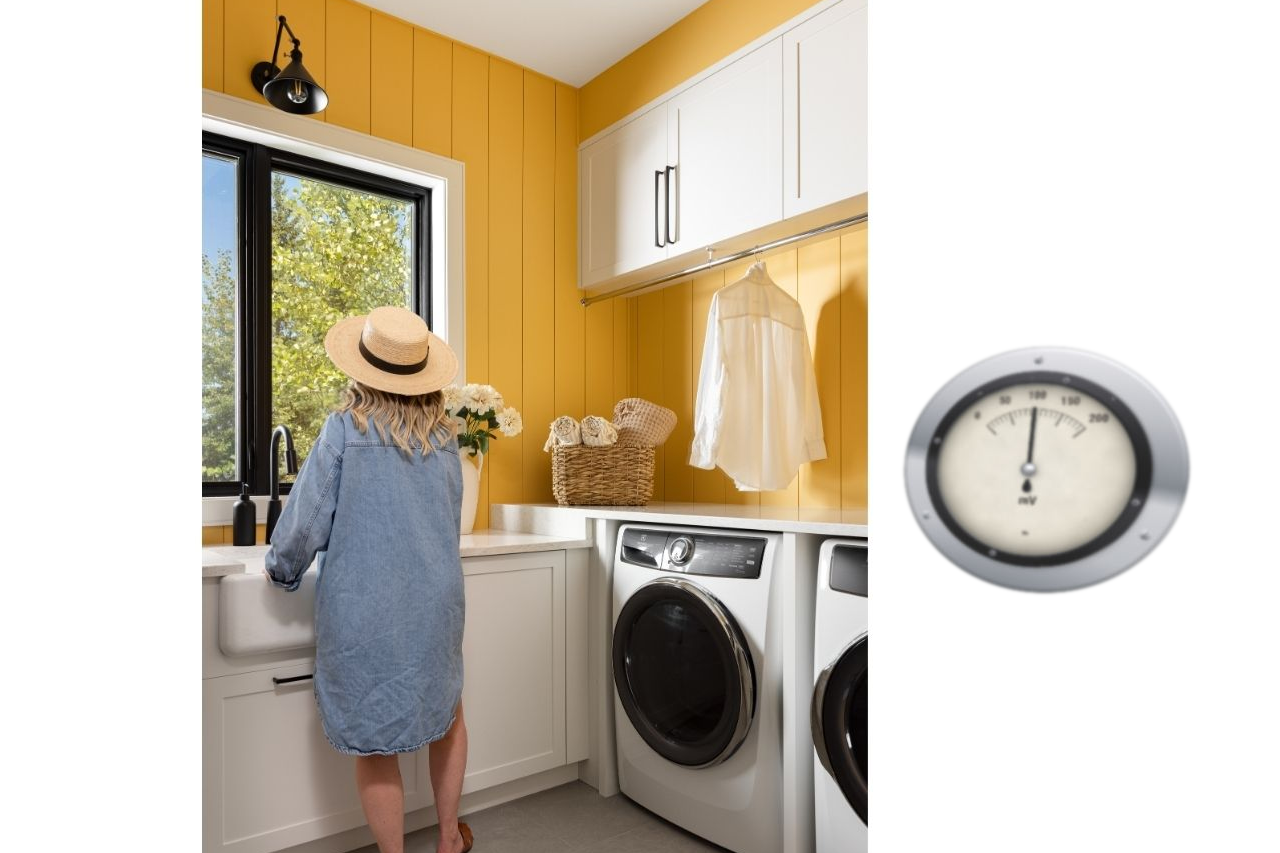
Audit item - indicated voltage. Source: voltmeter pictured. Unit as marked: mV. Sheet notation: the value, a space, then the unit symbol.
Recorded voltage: 100 mV
